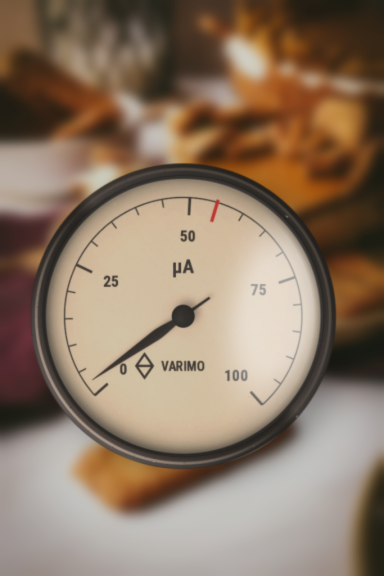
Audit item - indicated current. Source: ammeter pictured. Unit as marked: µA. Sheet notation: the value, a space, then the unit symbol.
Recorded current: 2.5 µA
